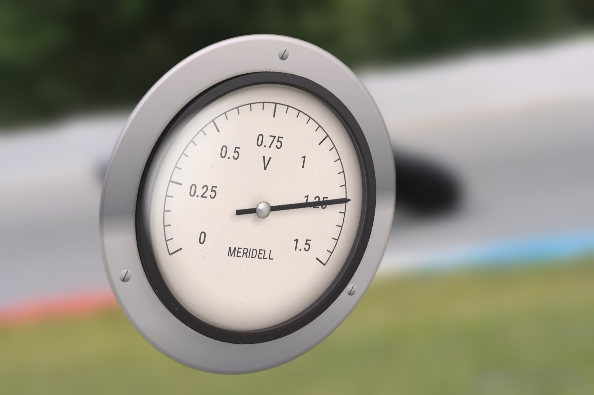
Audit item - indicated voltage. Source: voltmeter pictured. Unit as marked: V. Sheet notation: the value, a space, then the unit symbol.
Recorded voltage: 1.25 V
